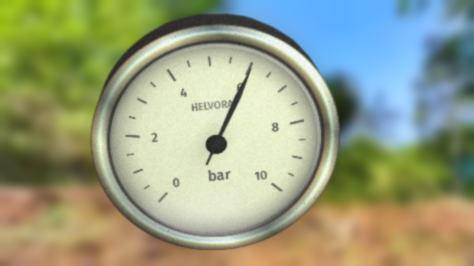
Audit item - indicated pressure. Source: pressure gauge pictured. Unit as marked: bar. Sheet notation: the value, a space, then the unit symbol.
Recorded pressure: 6 bar
